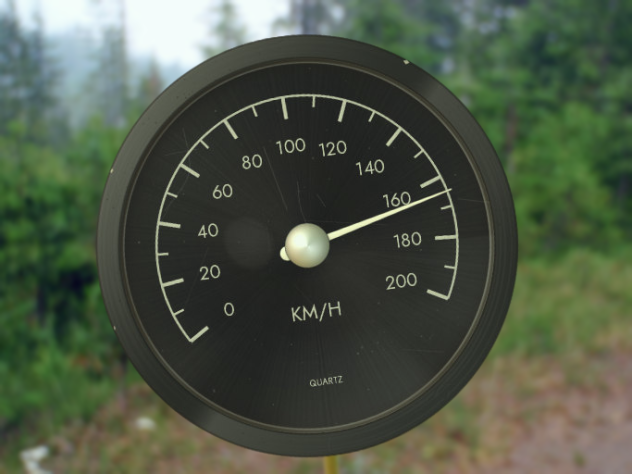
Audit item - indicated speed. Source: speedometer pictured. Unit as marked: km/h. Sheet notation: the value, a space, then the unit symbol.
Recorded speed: 165 km/h
